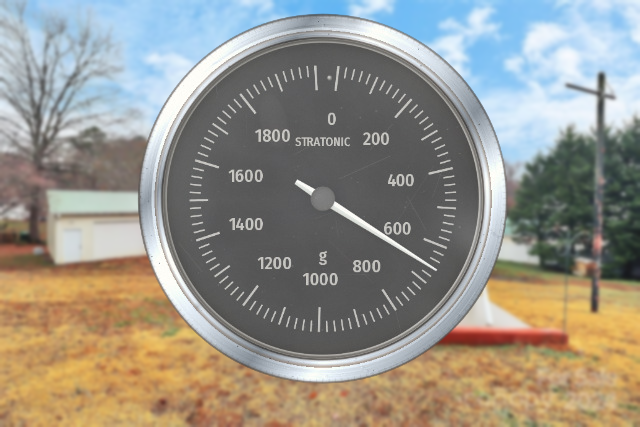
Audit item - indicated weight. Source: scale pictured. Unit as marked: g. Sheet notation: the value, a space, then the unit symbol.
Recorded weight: 660 g
